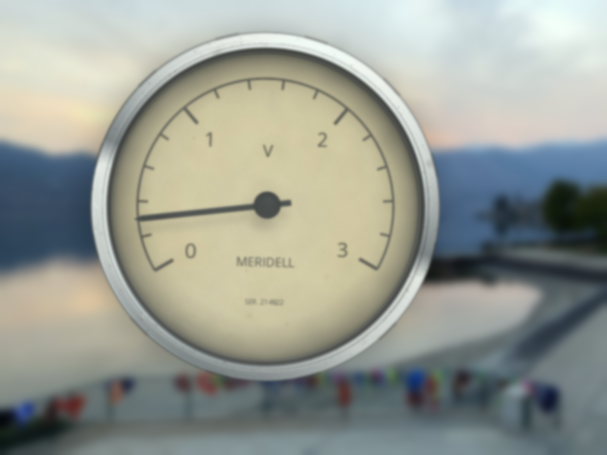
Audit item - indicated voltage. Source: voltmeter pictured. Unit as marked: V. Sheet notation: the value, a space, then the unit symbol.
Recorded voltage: 0.3 V
